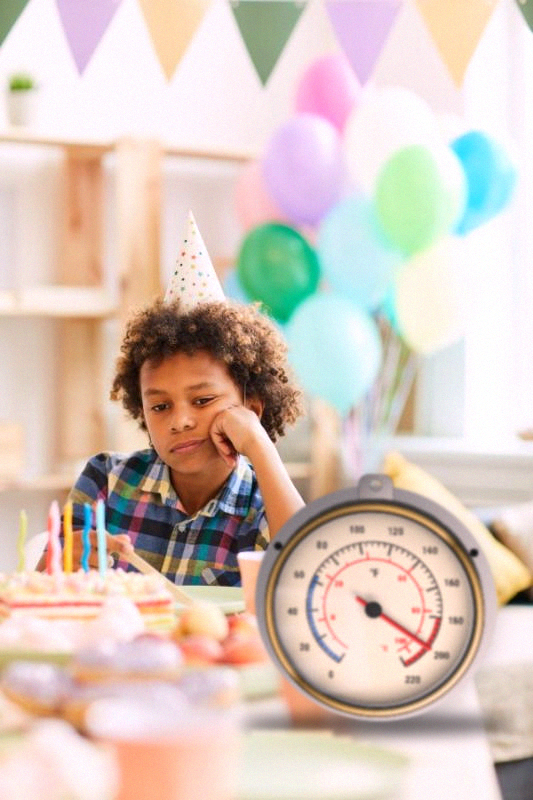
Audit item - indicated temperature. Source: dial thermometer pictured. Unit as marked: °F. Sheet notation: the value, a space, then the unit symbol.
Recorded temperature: 200 °F
